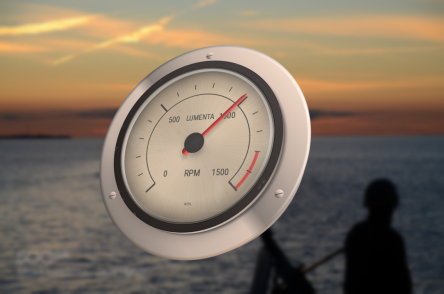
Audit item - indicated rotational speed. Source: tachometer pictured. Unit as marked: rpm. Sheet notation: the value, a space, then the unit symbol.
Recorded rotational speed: 1000 rpm
